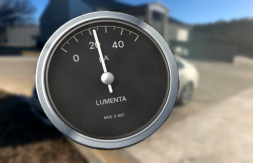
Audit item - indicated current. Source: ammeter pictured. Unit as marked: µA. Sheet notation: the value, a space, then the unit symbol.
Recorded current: 22.5 µA
